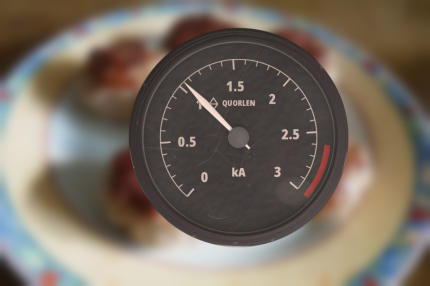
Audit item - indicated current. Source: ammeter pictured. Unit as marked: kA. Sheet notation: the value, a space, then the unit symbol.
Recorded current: 1.05 kA
